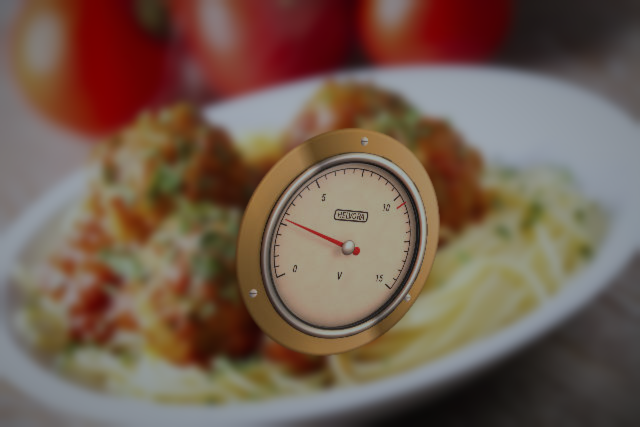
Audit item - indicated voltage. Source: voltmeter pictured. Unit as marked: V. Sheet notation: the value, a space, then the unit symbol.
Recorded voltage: 2.75 V
